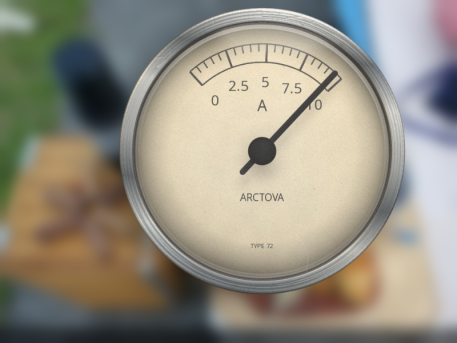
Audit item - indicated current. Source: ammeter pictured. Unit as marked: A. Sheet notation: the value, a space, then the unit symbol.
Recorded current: 9.5 A
